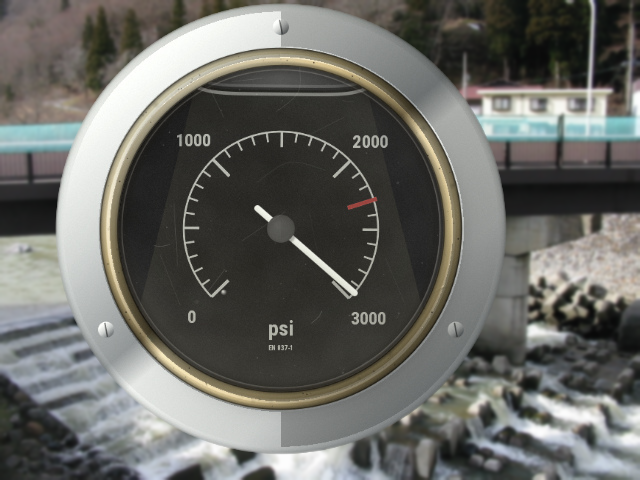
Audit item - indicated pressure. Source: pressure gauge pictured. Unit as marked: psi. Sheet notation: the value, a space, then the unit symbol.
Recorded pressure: 2950 psi
